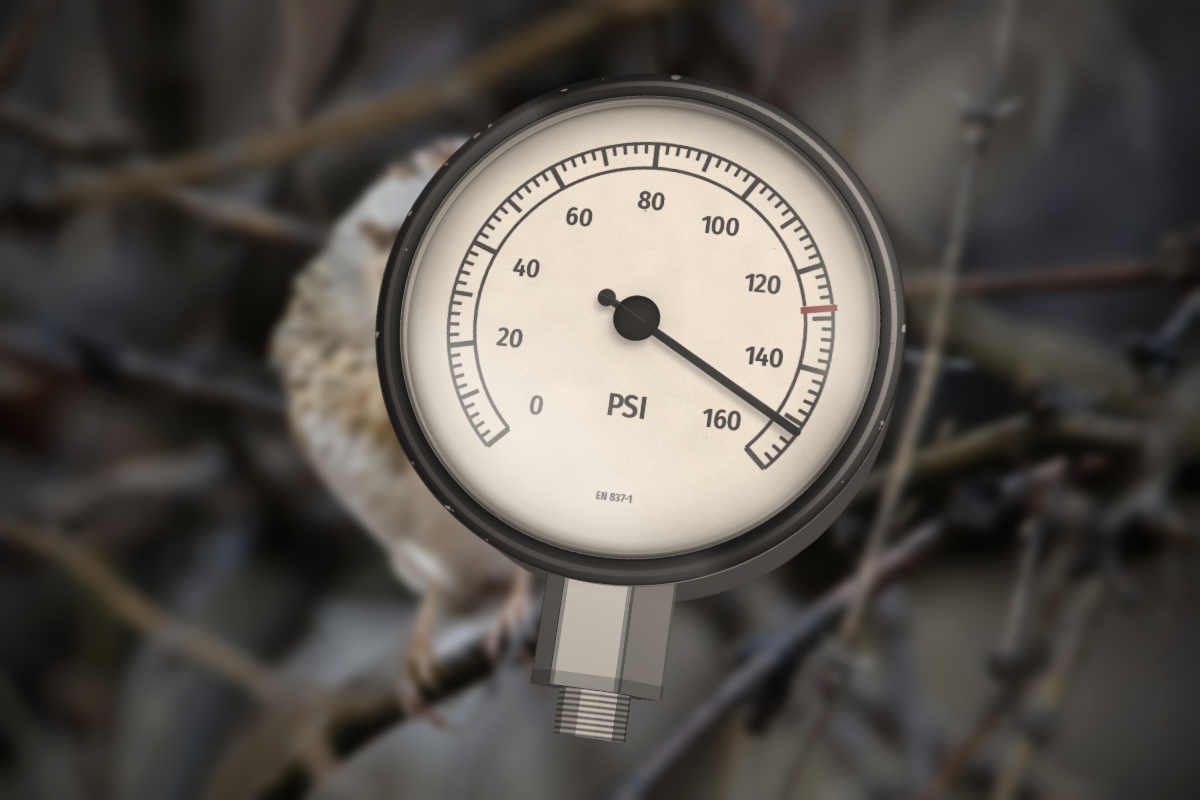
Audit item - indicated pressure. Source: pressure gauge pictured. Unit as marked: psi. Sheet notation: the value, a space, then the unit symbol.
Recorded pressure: 152 psi
